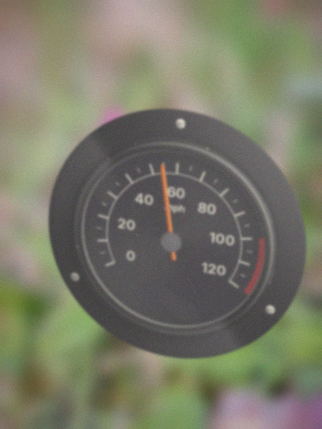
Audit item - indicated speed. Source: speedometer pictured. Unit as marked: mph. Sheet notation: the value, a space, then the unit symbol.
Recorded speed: 55 mph
